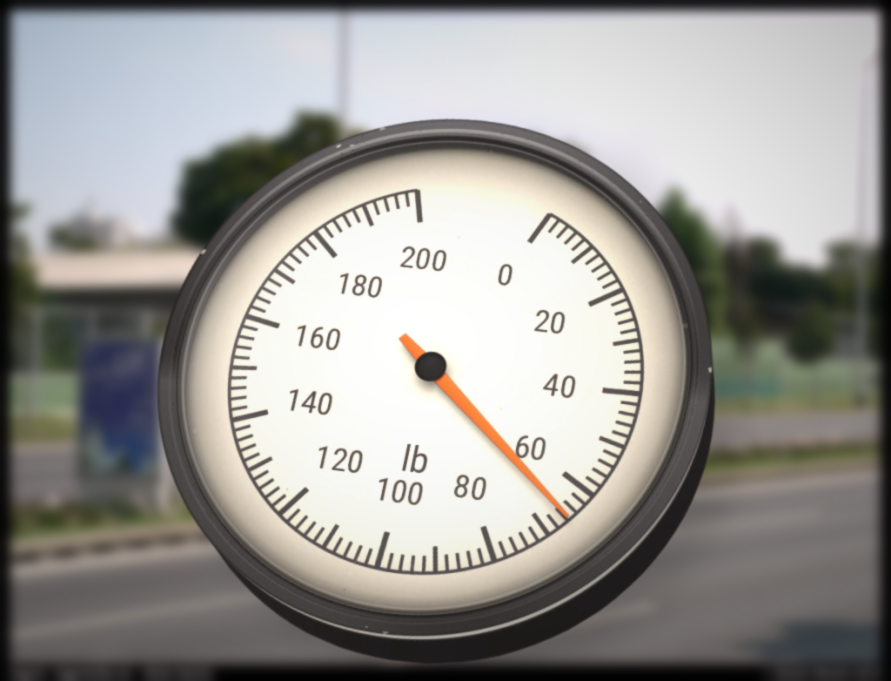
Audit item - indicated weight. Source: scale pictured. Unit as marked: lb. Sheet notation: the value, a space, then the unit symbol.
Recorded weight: 66 lb
